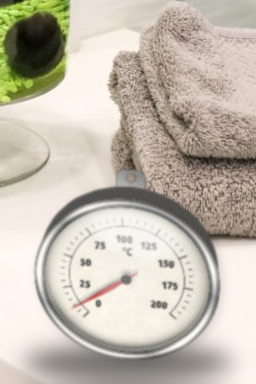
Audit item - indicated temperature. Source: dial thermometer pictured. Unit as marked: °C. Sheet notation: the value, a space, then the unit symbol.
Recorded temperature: 10 °C
